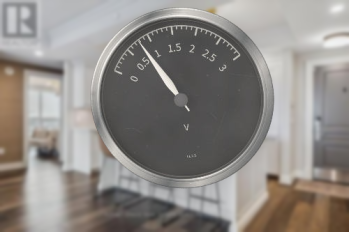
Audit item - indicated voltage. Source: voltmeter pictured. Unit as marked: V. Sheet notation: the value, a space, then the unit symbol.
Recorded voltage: 0.8 V
